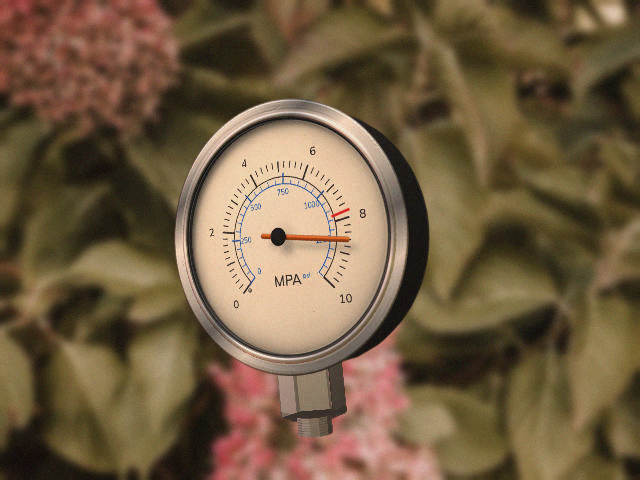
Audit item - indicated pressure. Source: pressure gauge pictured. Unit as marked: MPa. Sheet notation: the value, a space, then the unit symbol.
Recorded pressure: 8.6 MPa
